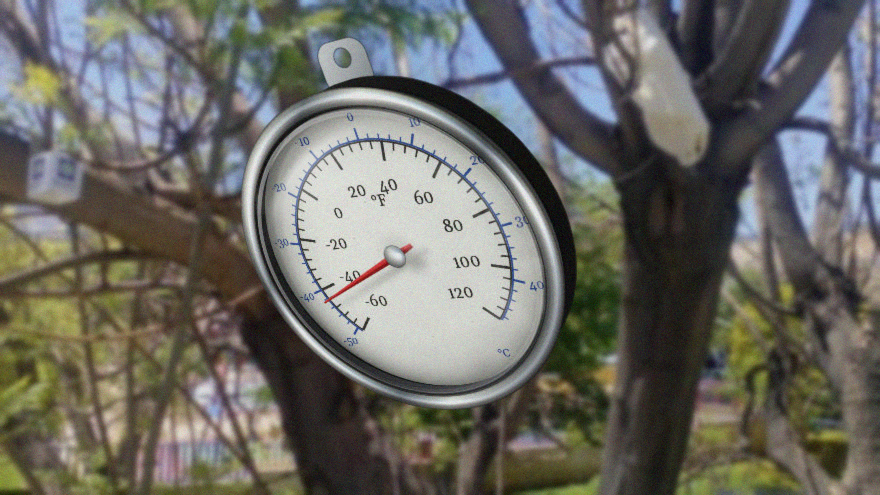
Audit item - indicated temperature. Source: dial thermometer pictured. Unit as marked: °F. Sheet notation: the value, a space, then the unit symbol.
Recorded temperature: -44 °F
